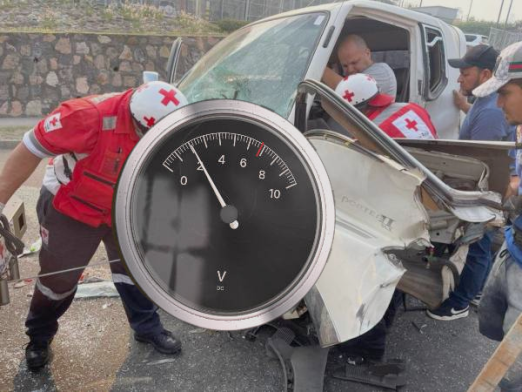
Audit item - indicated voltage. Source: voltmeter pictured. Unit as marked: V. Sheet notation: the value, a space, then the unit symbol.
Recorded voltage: 2 V
